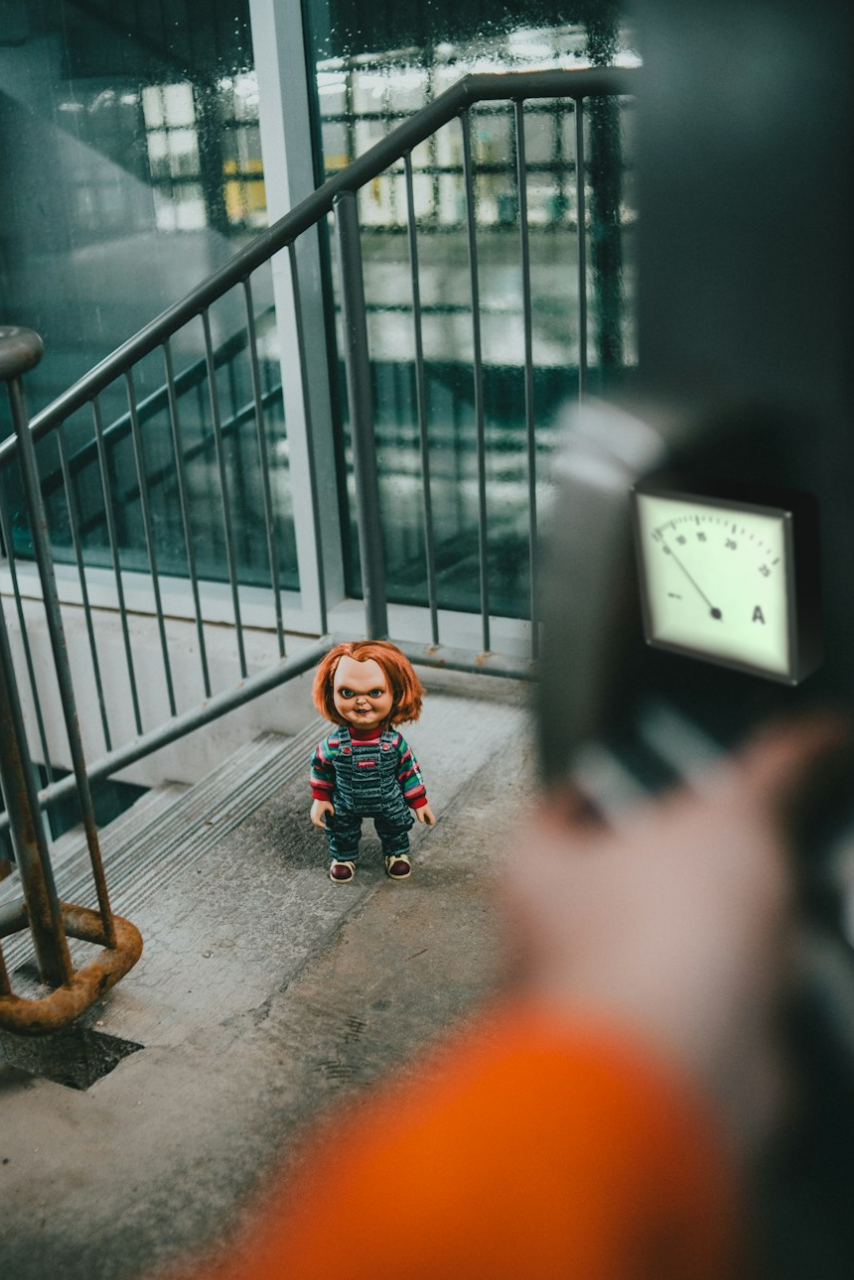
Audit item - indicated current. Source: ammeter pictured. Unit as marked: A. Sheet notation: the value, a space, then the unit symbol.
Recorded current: 5 A
